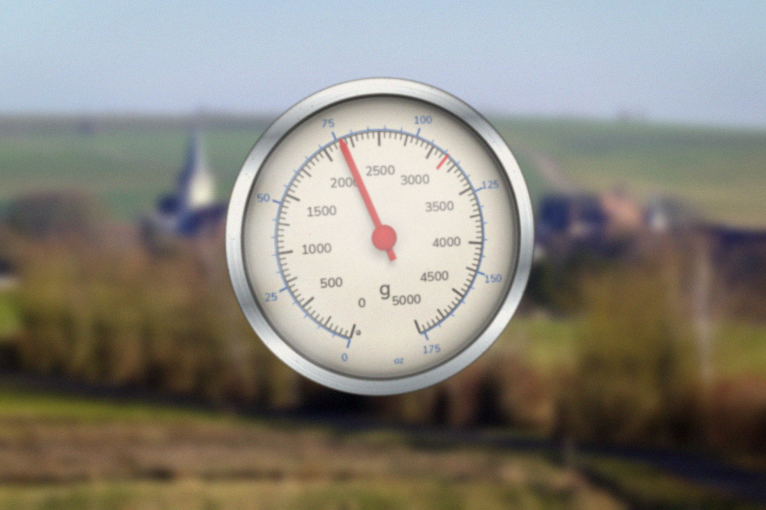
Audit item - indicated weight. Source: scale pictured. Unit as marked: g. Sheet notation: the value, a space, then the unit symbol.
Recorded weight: 2150 g
